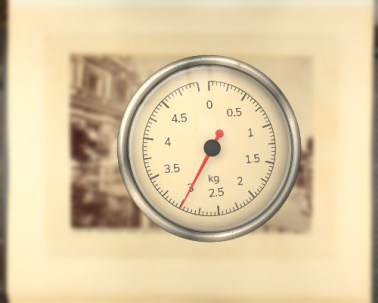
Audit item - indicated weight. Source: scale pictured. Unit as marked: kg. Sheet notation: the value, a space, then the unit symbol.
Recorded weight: 3 kg
